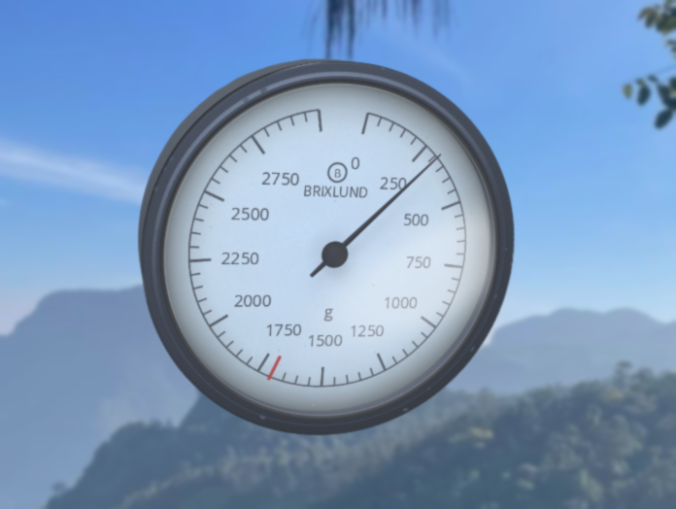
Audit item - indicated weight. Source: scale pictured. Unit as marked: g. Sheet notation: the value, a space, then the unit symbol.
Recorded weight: 300 g
